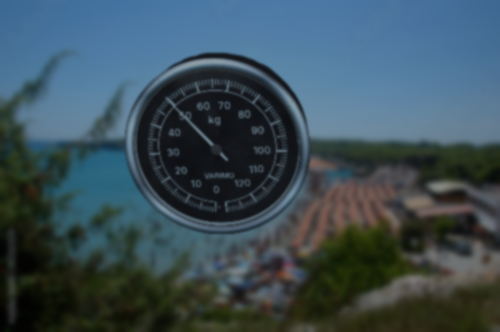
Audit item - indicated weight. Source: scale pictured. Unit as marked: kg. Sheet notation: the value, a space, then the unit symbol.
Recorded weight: 50 kg
